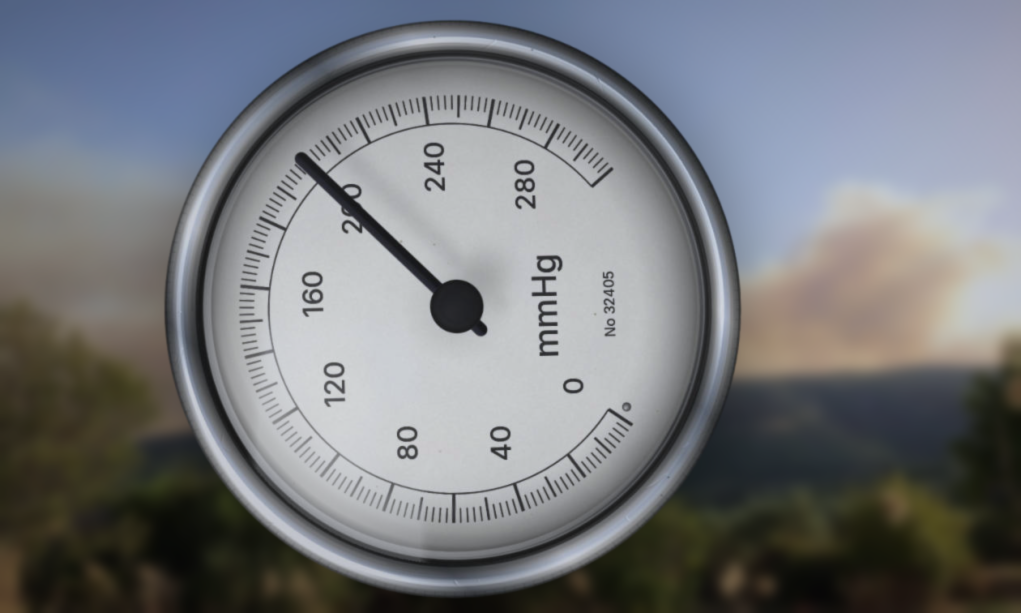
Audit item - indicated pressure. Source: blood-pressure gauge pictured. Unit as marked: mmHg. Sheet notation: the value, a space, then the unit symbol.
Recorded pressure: 200 mmHg
